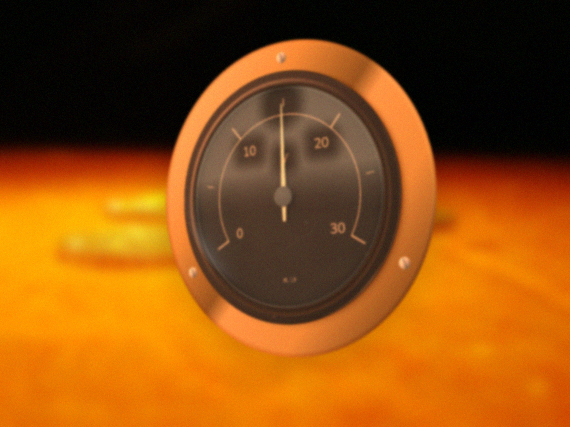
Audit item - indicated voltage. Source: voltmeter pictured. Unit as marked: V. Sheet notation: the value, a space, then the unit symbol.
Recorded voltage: 15 V
